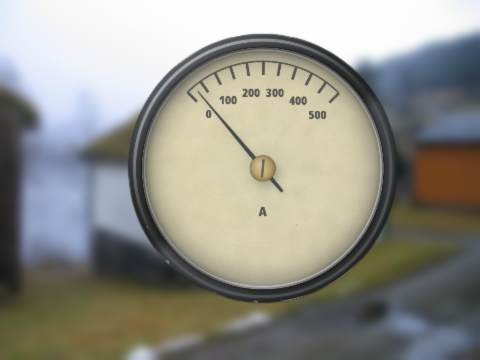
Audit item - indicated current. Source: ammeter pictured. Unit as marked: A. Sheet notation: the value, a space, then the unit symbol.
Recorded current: 25 A
